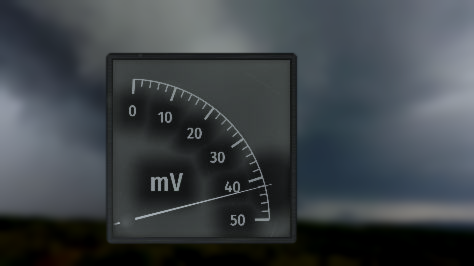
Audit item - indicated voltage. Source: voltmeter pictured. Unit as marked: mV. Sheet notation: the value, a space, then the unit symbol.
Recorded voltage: 42 mV
